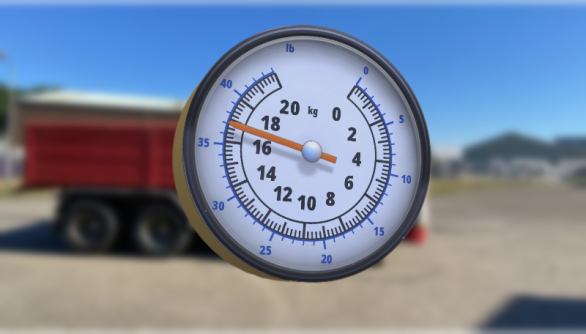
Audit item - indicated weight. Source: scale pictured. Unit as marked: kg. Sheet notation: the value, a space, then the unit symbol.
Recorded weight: 16.8 kg
